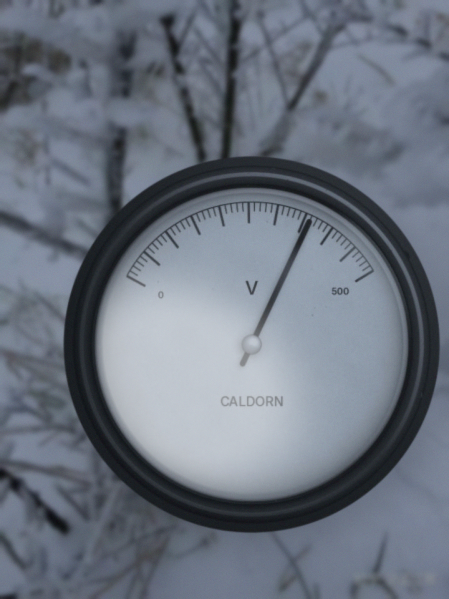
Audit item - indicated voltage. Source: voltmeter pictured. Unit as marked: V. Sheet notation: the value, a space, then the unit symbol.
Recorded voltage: 360 V
